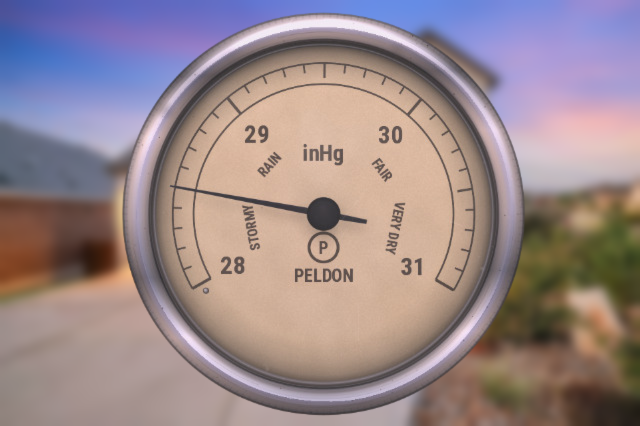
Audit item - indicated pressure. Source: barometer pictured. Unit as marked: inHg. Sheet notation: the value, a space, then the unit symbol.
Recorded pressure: 28.5 inHg
